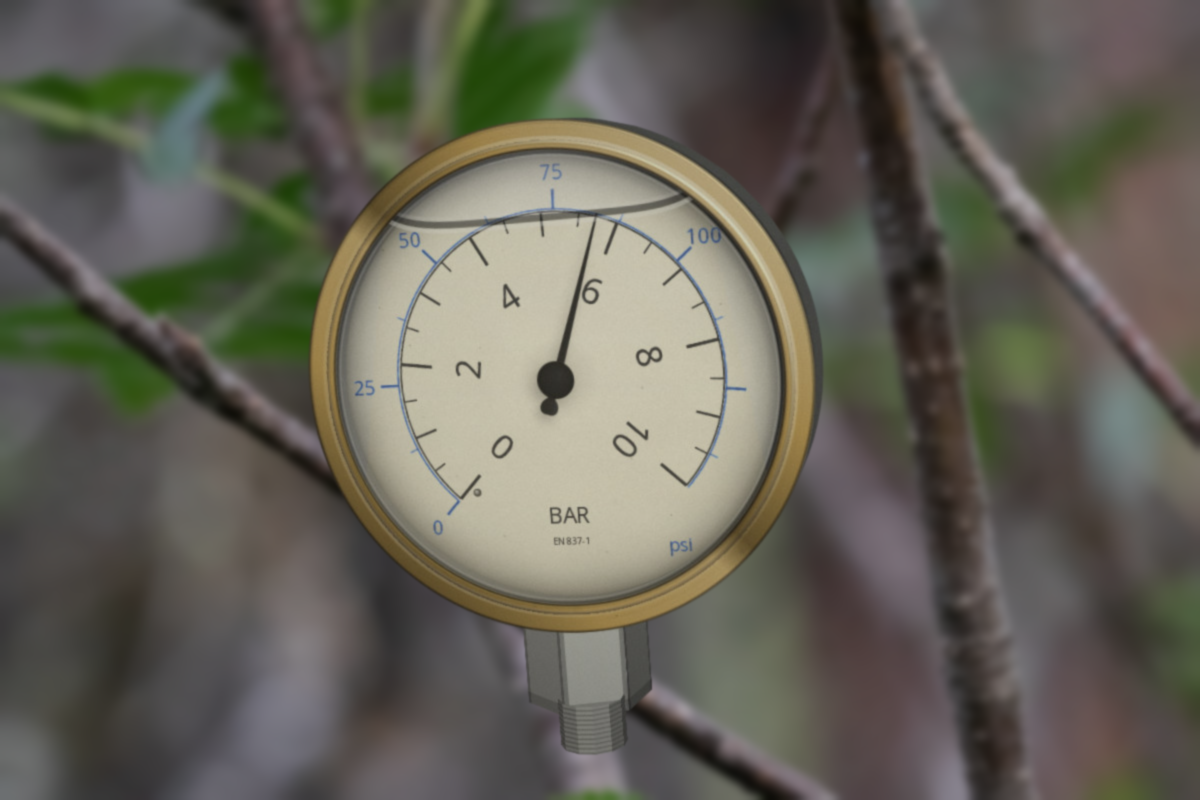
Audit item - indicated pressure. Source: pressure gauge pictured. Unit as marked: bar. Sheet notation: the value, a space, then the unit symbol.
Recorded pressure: 5.75 bar
